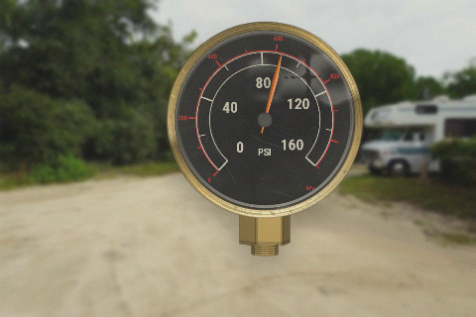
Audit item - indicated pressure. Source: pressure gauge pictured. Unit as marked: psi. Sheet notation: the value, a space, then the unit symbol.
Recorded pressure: 90 psi
